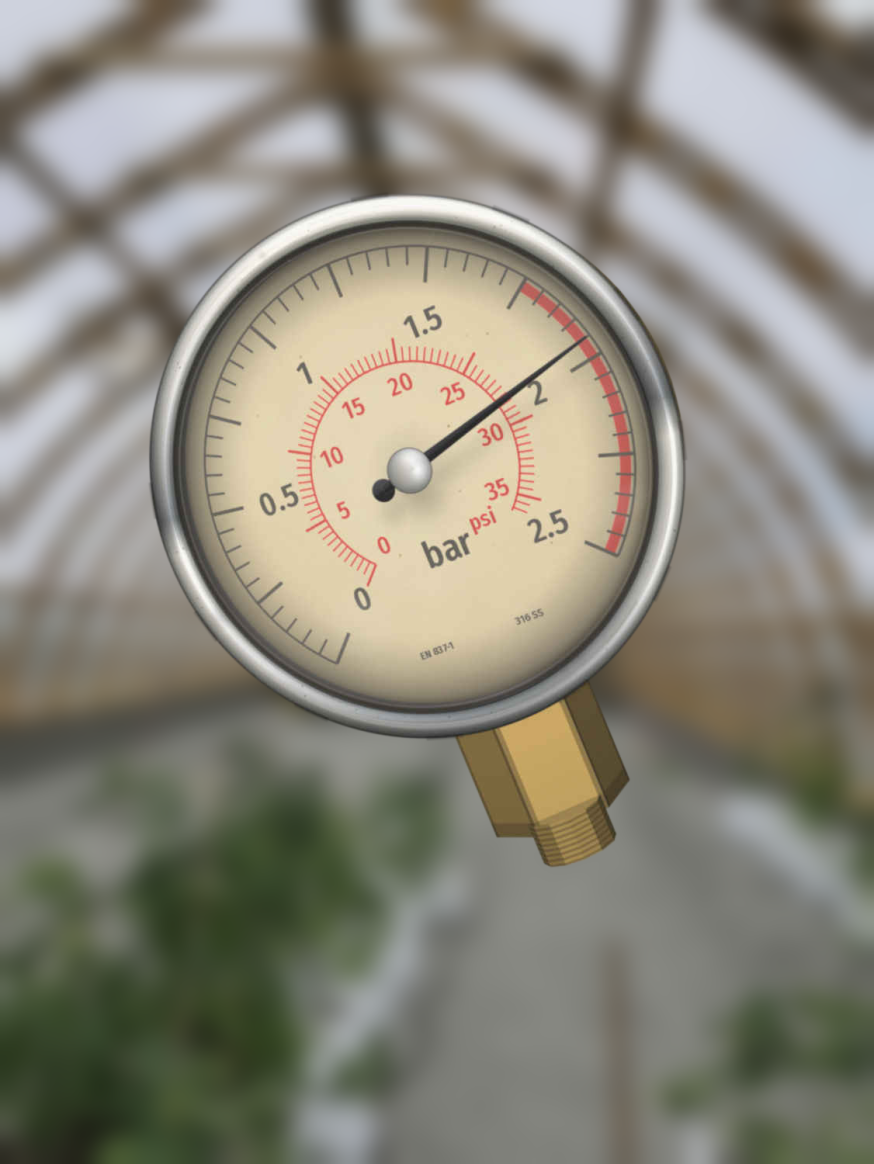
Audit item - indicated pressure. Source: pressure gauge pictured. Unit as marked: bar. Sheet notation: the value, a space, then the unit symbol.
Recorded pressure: 1.95 bar
